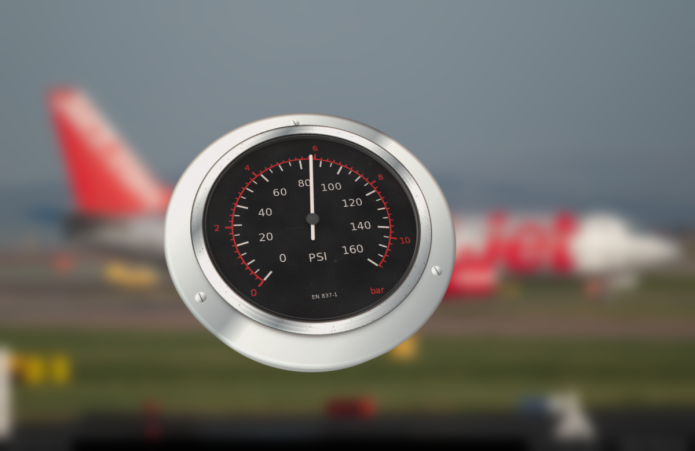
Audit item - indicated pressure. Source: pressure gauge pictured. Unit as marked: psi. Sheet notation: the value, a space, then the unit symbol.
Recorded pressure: 85 psi
